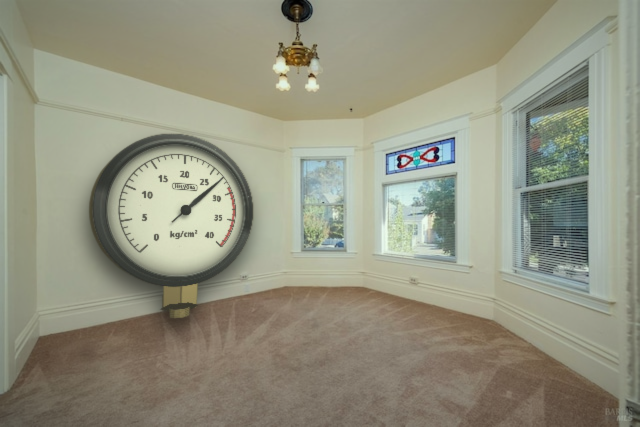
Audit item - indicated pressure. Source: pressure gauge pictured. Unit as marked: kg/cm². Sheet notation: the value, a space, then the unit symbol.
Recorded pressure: 27 kg/cm²
